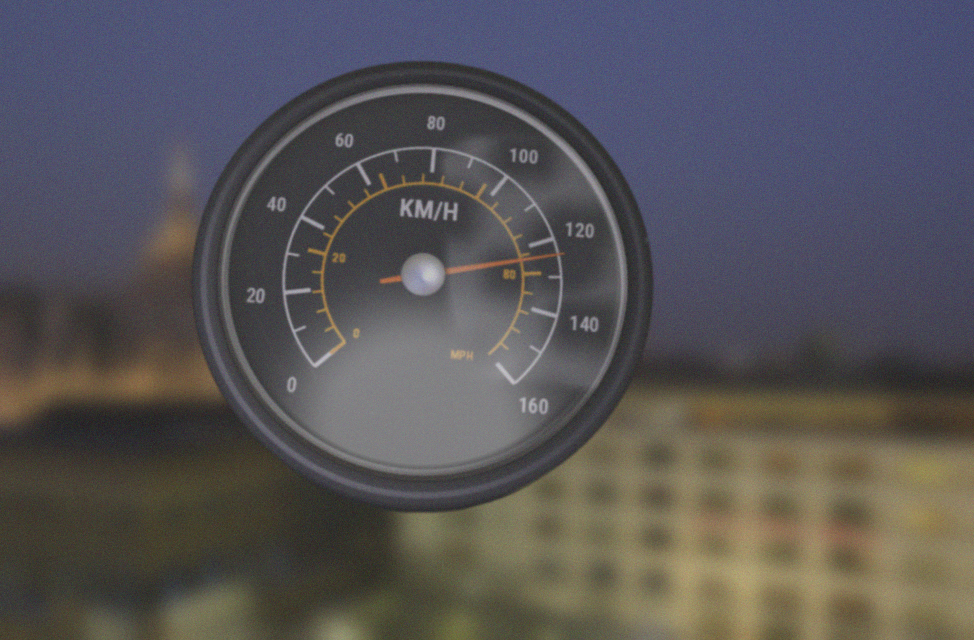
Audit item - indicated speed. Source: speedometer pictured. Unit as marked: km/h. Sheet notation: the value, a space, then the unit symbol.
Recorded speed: 125 km/h
